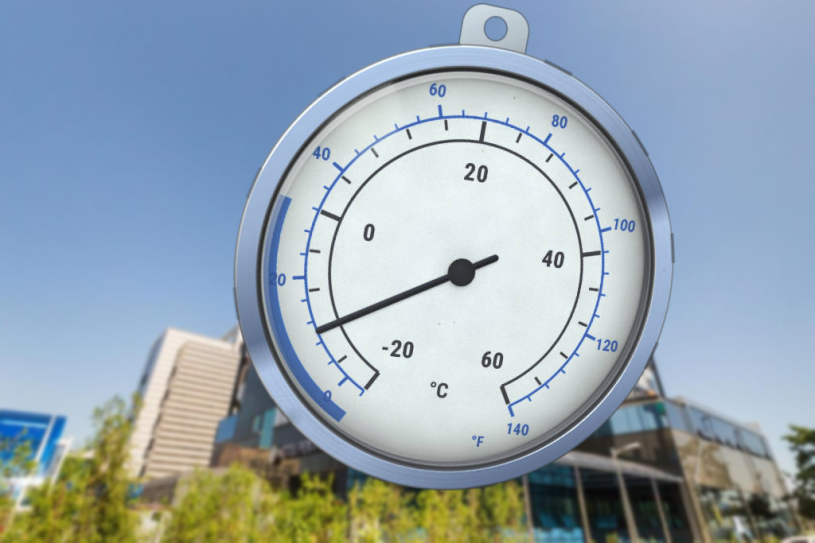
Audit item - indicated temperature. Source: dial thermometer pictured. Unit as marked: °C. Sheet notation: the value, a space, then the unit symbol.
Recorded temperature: -12 °C
